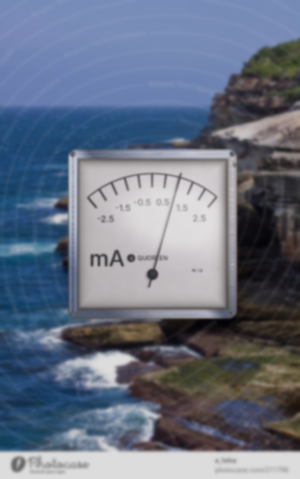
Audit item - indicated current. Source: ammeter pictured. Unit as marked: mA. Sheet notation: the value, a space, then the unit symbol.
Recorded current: 1 mA
